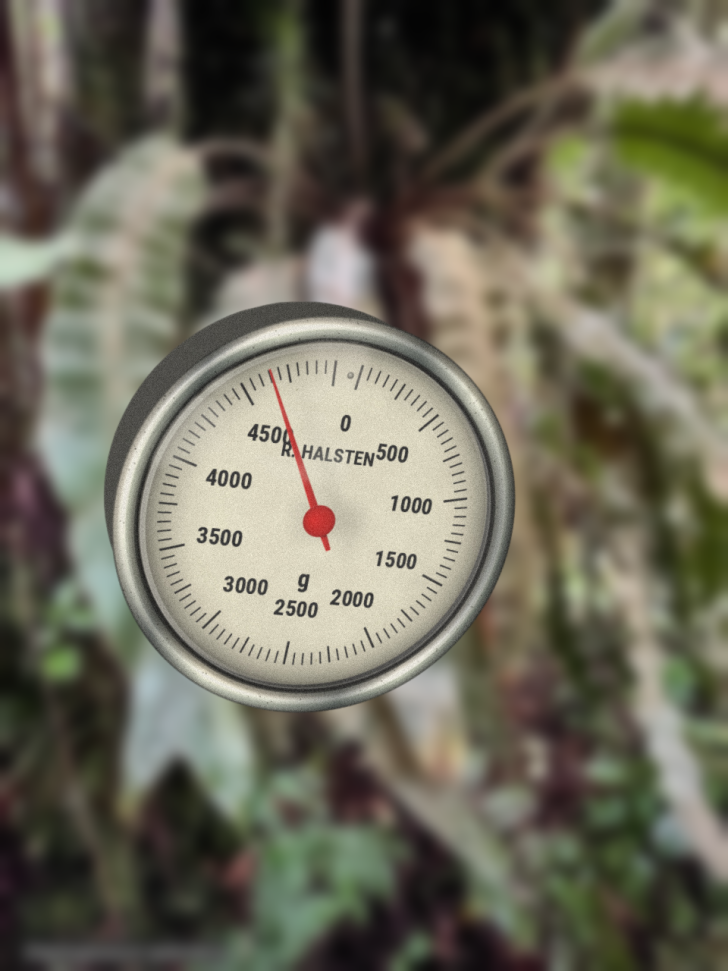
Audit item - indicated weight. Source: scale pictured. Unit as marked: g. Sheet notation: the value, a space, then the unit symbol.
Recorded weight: 4650 g
